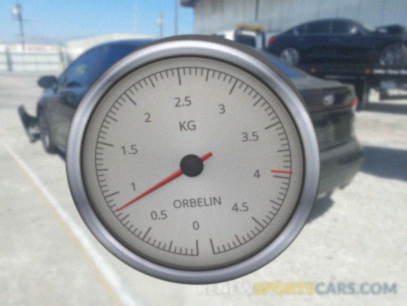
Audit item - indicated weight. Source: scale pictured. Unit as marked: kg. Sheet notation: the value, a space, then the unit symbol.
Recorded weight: 0.85 kg
